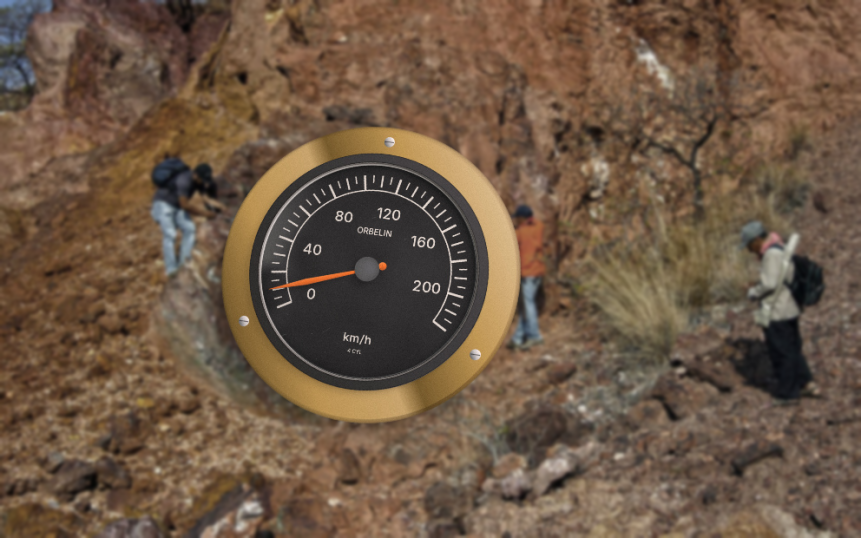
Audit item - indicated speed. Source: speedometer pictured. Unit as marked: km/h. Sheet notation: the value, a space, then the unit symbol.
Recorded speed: 10 km/h
